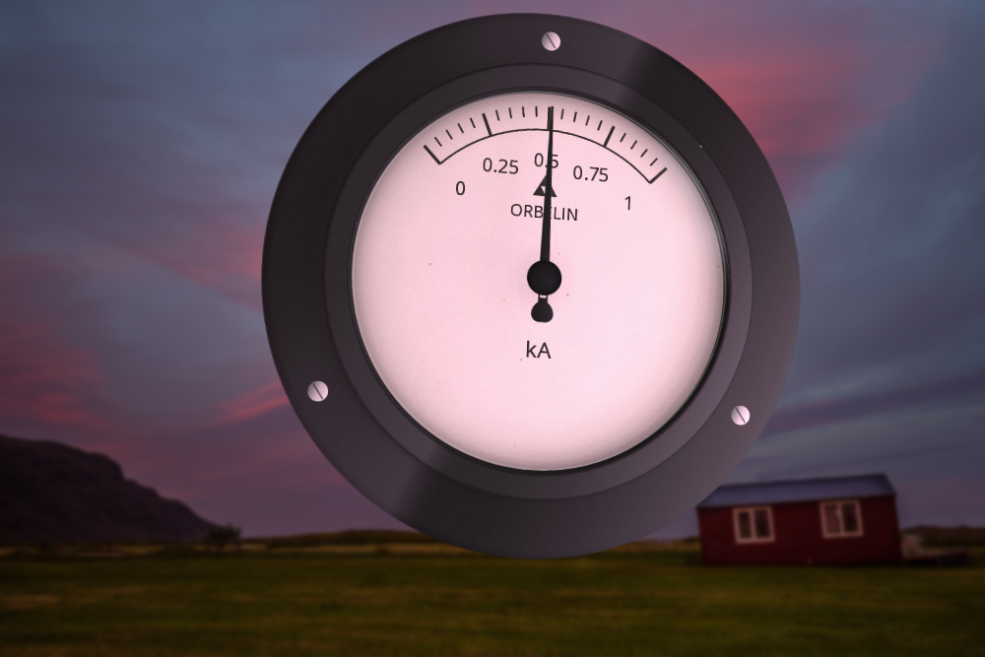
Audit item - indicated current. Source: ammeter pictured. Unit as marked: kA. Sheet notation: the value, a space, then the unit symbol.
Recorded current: 0.5 kA
